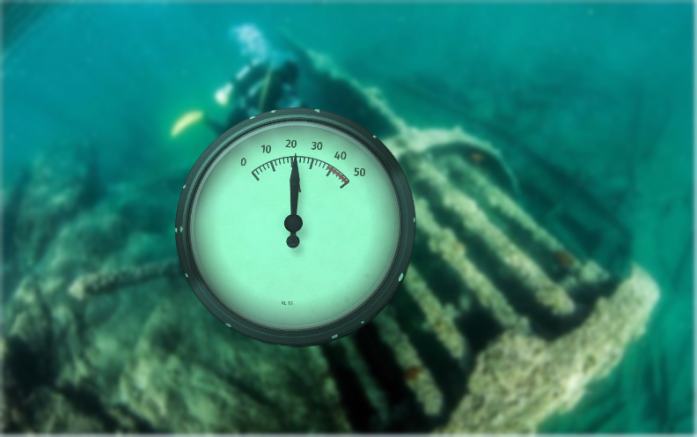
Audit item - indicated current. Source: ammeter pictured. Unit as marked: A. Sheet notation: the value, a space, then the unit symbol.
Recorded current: 22 A
